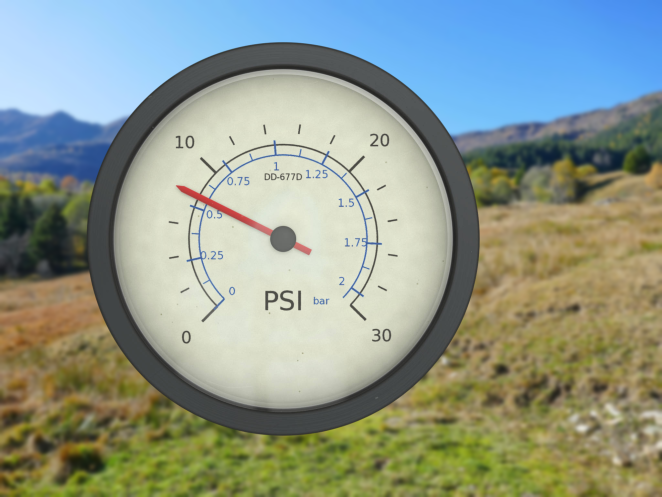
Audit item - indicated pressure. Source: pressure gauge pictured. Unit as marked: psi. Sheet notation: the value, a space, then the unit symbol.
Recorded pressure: 8 psi
